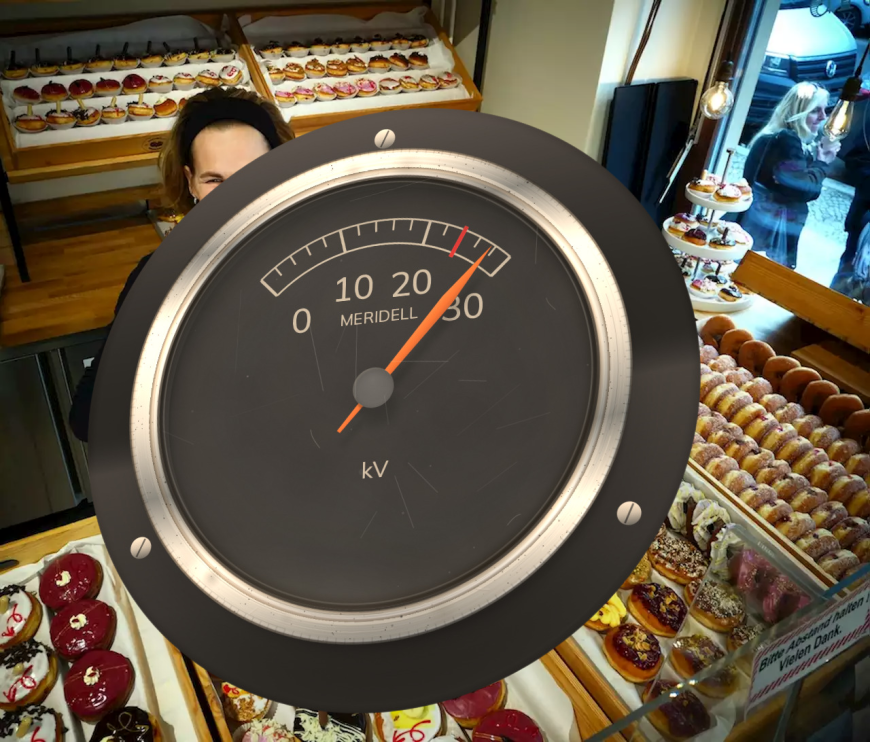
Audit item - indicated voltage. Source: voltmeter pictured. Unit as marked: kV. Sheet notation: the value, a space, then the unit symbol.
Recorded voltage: 28 kV
